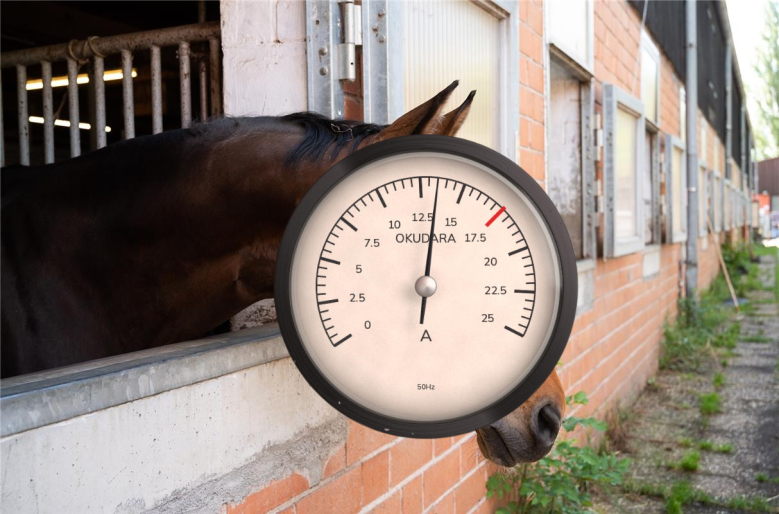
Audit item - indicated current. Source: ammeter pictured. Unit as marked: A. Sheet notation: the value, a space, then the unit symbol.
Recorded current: 13.5 A
